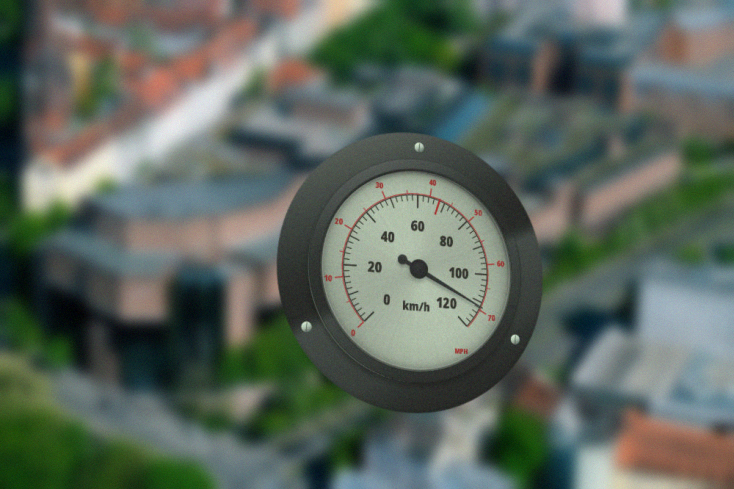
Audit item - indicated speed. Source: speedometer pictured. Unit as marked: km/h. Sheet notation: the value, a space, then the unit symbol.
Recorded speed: 112 km/h
